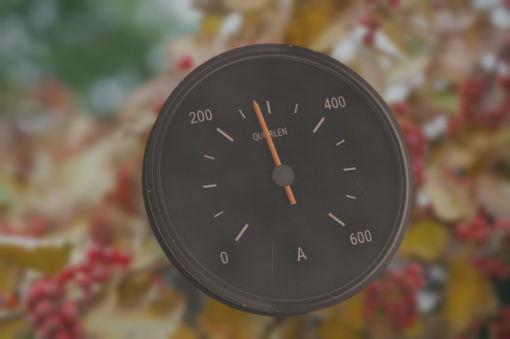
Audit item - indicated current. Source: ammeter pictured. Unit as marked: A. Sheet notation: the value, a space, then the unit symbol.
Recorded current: 275 A
